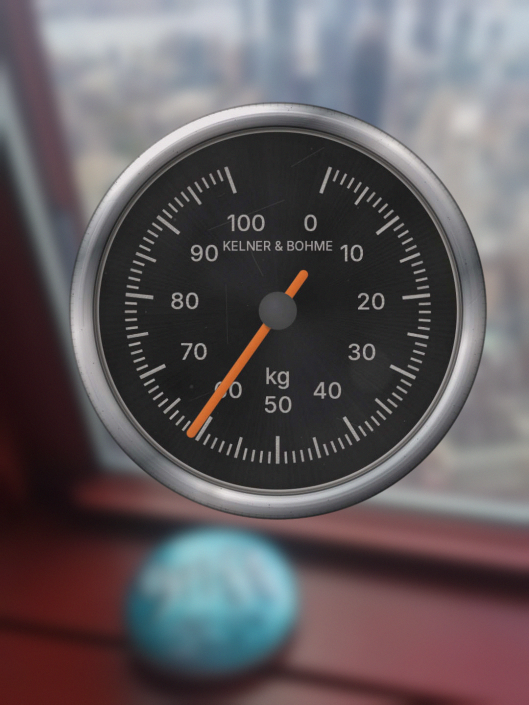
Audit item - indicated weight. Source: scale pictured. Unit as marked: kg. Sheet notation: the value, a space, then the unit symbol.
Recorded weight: 61 kg
